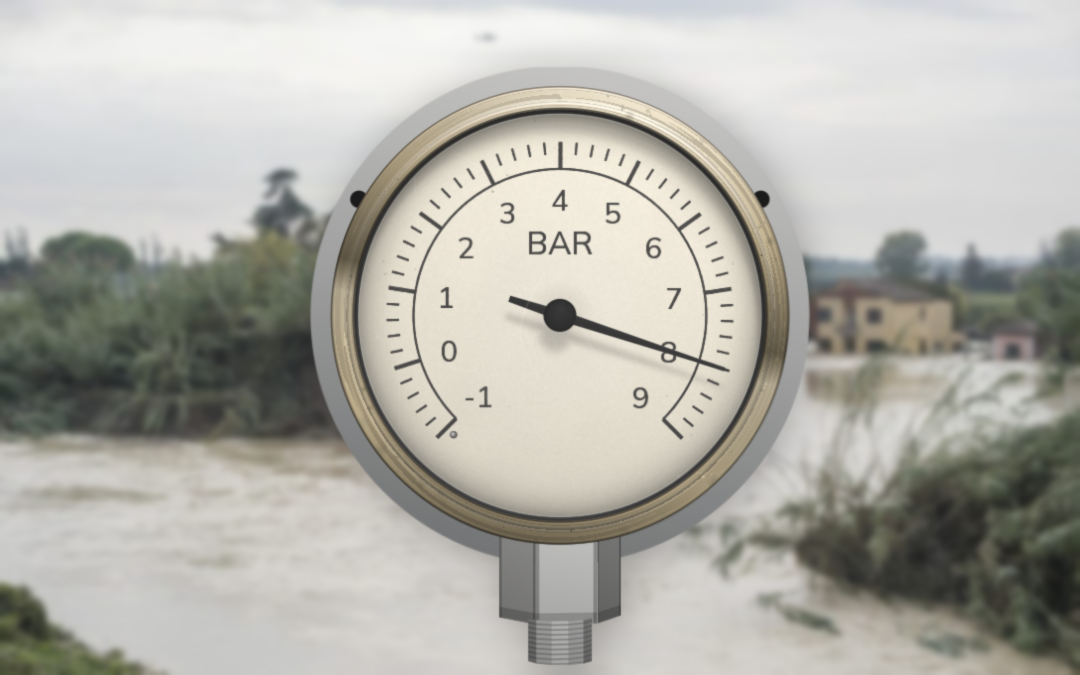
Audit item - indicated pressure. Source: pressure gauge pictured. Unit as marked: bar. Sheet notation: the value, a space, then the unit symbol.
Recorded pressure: 8 bar
